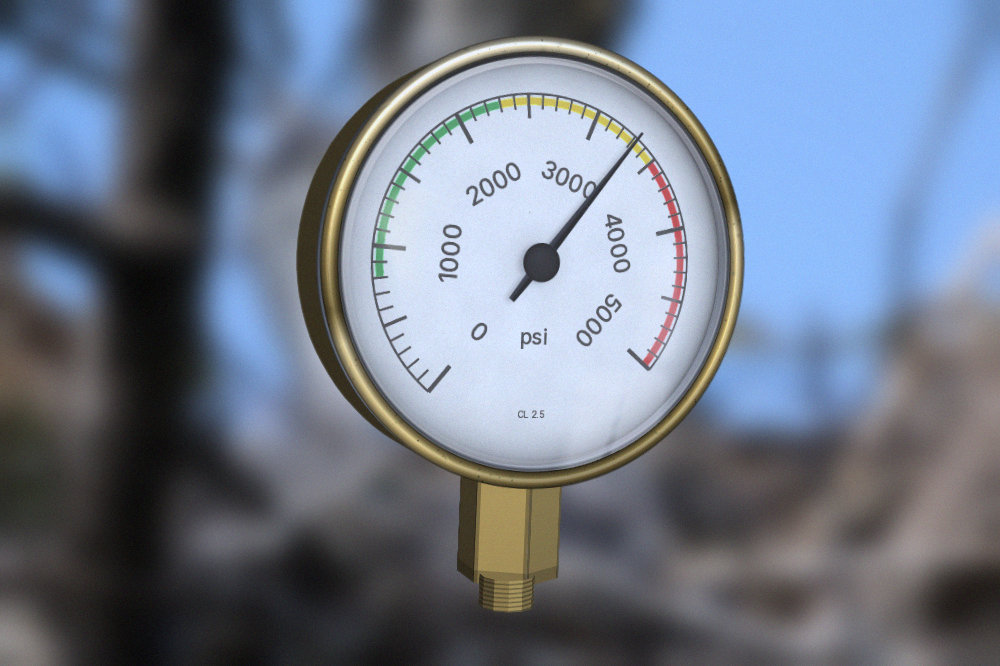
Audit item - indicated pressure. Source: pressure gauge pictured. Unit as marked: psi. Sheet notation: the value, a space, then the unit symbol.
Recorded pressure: 3300 psi
